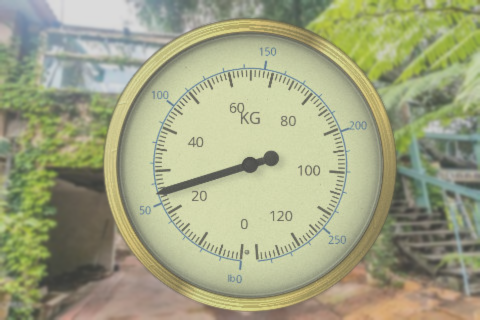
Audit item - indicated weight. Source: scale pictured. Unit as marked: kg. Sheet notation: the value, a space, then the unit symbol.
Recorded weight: 25 kg
